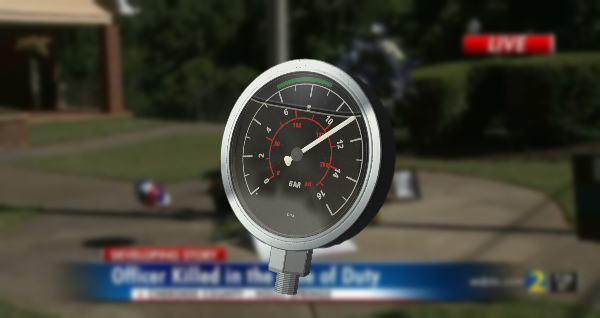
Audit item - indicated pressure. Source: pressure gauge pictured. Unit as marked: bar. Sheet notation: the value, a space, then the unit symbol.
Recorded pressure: 11 bar
